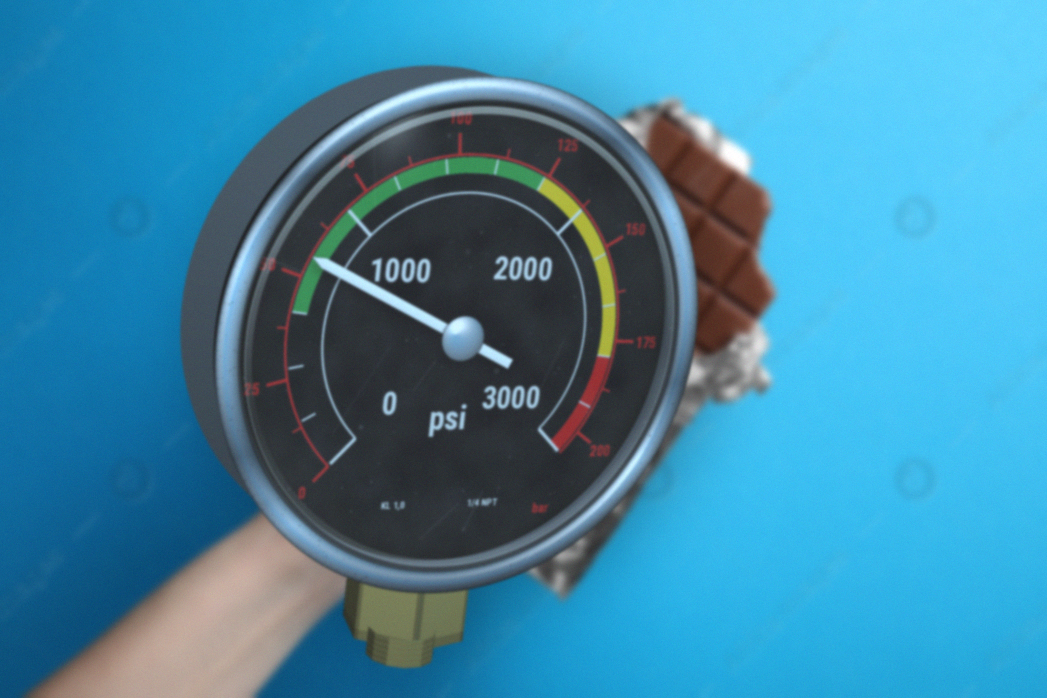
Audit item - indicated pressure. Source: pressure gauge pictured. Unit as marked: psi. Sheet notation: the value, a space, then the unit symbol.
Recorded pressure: 800 psi
